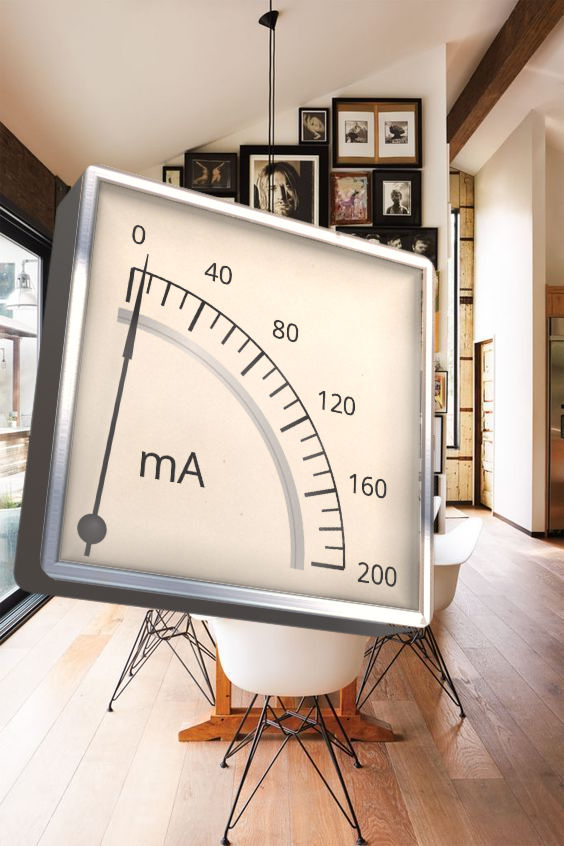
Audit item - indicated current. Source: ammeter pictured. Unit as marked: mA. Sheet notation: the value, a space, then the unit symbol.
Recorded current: 5 mA
